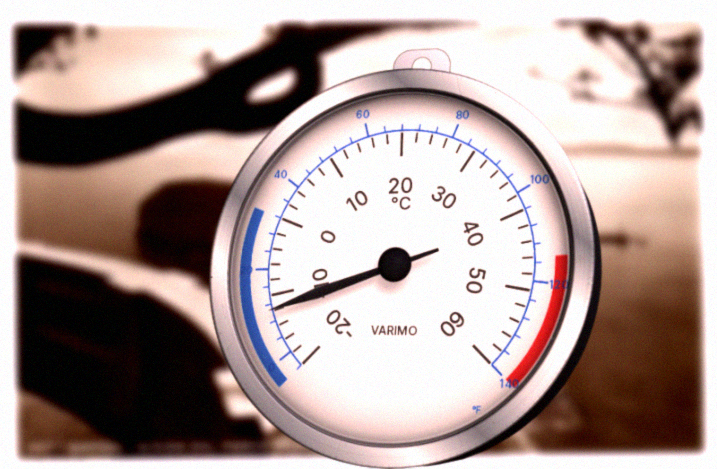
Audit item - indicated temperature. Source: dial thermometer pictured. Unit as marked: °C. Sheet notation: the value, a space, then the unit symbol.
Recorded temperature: -12 °C
